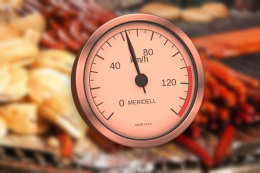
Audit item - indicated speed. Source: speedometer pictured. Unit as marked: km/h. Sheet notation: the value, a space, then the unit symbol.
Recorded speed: 62.5 km/h
